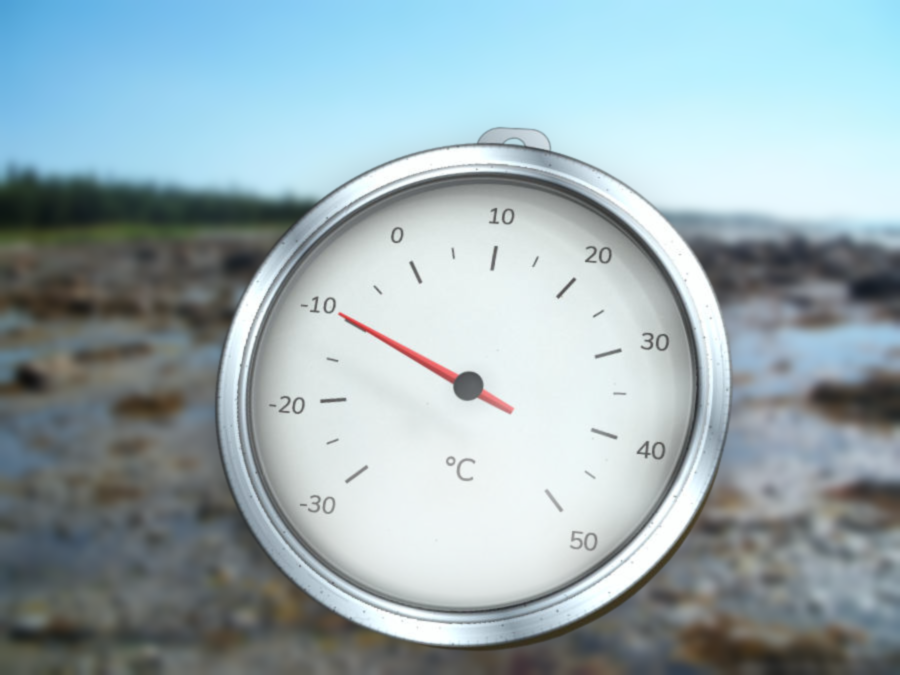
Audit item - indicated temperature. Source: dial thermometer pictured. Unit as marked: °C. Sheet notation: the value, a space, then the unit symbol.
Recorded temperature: -10 °C
